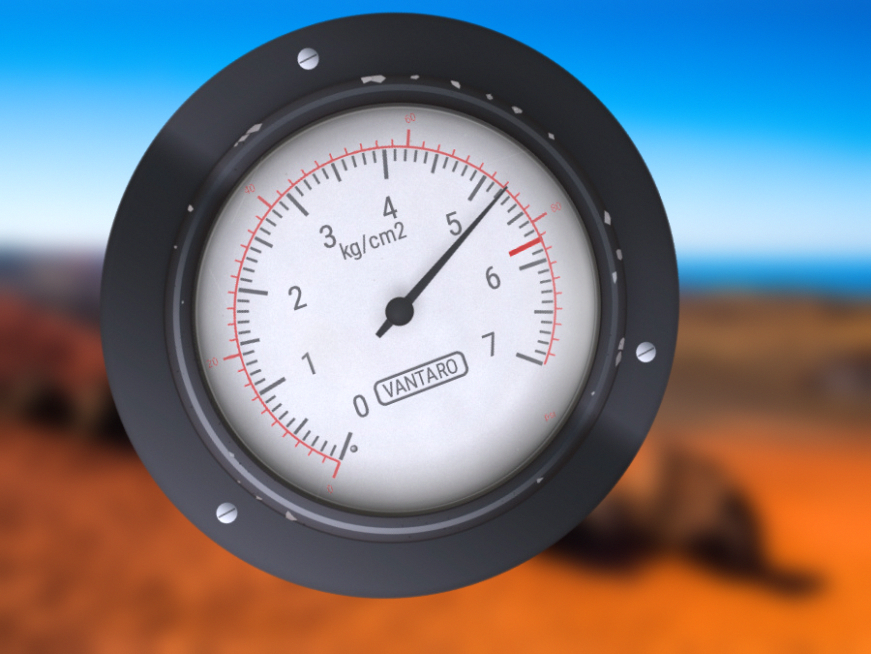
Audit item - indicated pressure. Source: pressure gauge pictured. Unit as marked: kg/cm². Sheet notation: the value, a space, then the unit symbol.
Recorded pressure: 5.2 kg/cm²
